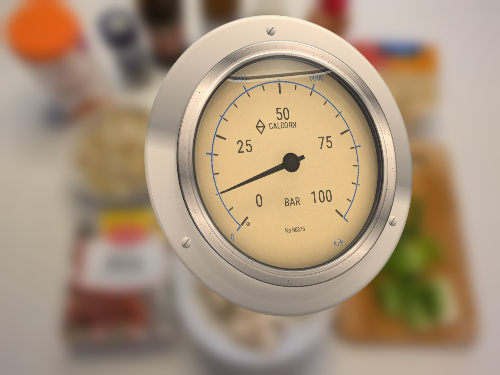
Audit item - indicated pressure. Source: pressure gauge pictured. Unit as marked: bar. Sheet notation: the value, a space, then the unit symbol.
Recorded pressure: 10 bar
